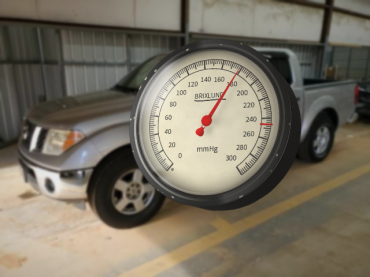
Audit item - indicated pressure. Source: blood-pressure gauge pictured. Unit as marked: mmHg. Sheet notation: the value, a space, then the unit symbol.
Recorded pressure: 180 mmHg
